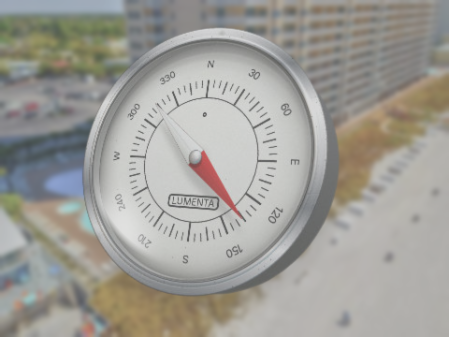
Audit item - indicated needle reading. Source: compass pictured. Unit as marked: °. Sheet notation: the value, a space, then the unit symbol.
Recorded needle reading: 135 °
